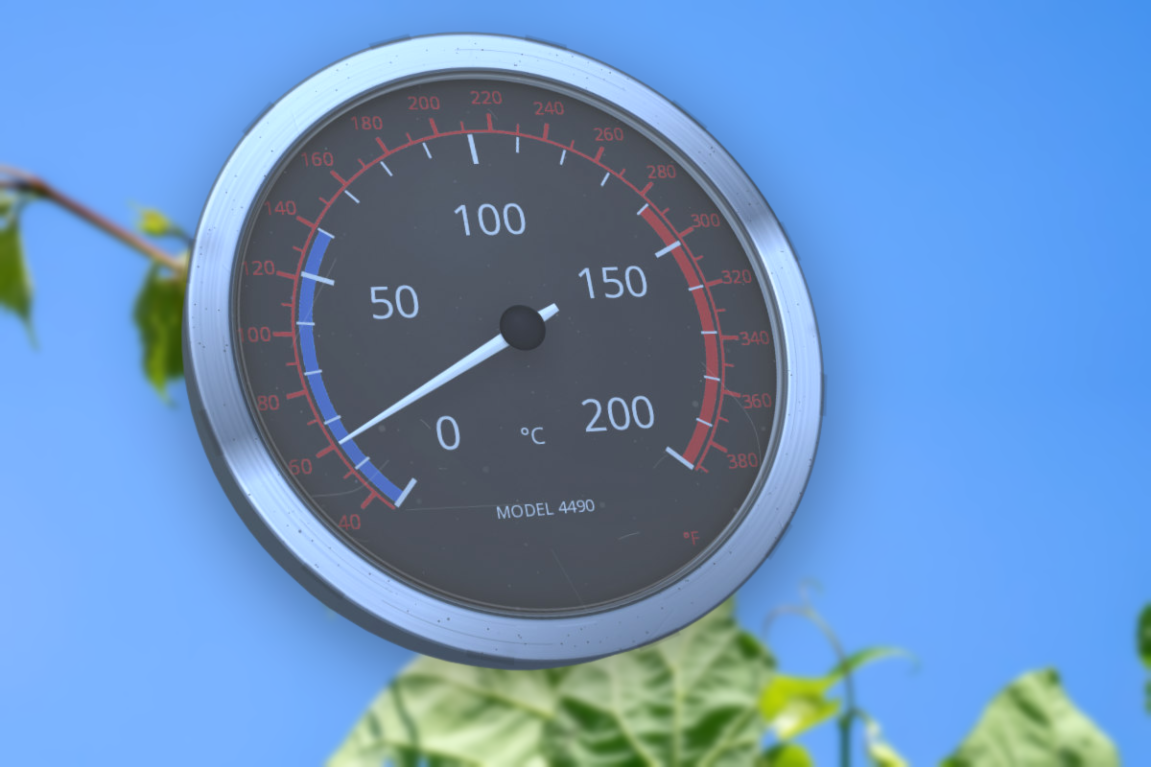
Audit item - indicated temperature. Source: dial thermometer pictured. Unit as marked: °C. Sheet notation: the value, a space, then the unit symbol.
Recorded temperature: 15 °C
